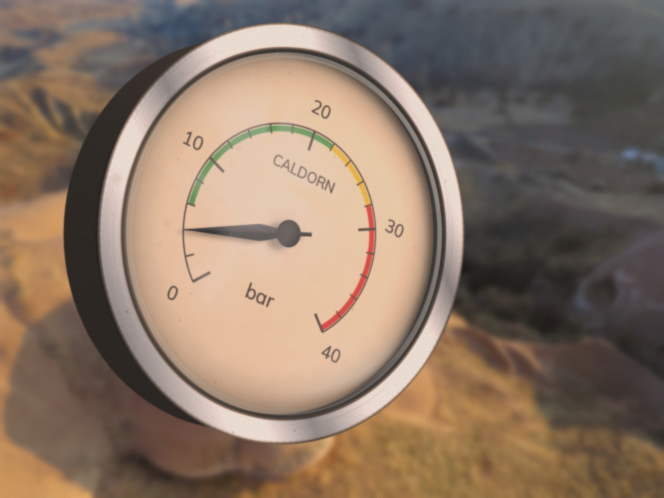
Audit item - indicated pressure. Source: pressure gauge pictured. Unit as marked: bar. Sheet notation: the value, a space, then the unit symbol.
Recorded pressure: 4 bar
